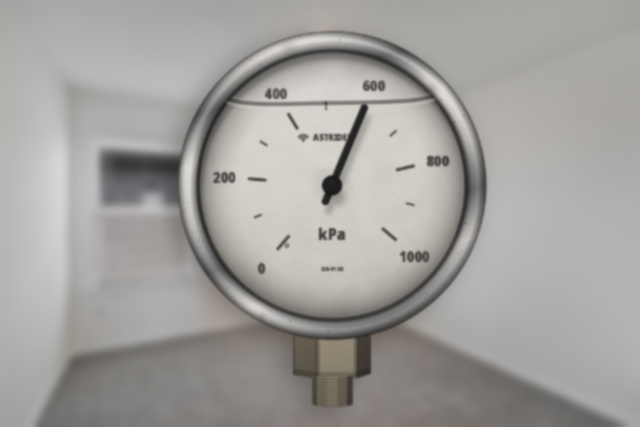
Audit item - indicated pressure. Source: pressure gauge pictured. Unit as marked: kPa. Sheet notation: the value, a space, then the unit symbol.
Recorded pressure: 600 kPa
